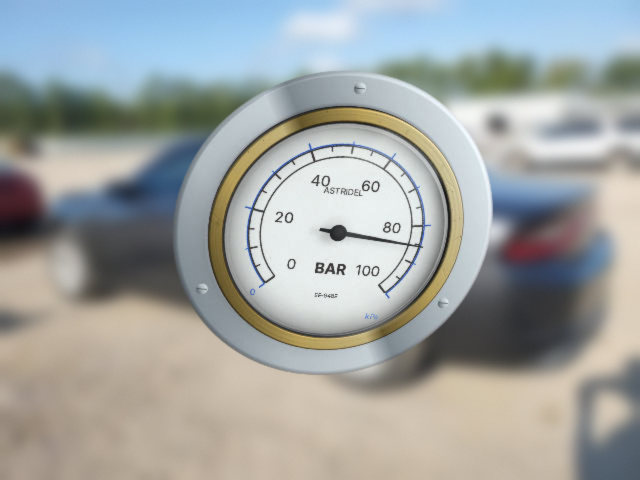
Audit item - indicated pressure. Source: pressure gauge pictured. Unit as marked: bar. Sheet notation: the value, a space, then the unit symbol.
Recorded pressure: 85 bar
